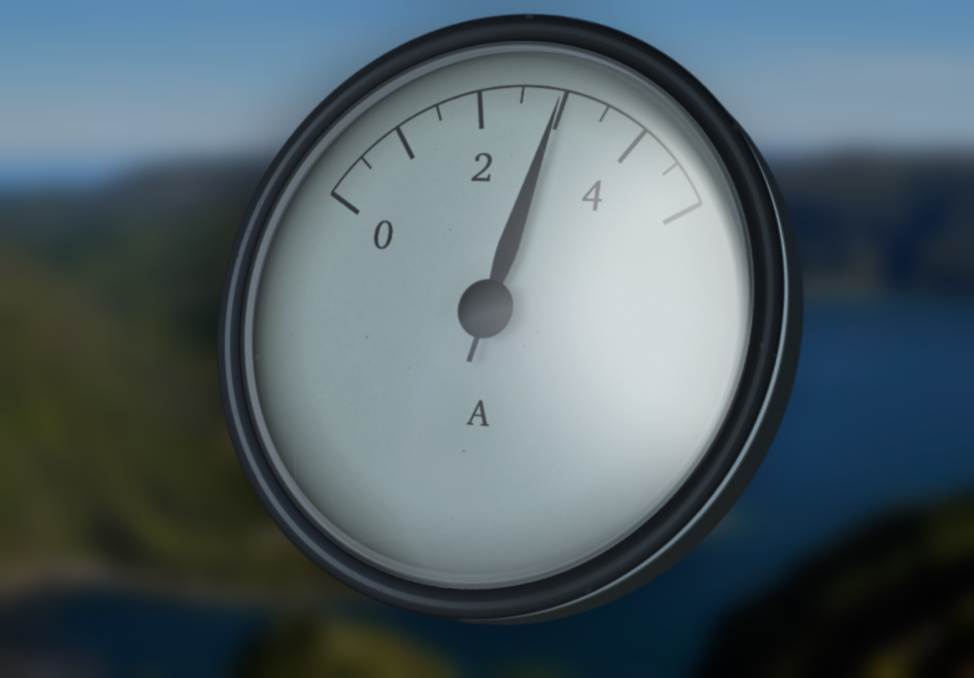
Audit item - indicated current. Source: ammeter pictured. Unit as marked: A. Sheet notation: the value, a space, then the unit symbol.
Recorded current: 3 A
